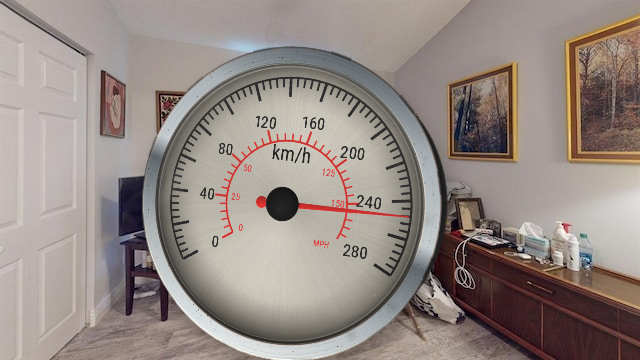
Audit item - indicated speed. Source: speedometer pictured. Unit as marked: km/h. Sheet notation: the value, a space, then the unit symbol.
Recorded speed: 248 km/h
